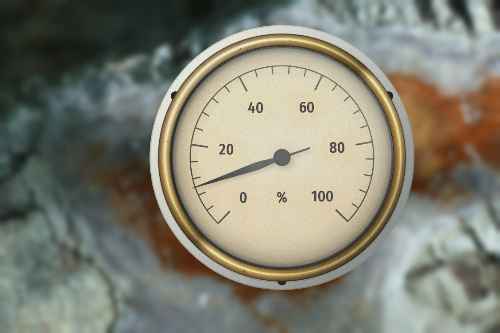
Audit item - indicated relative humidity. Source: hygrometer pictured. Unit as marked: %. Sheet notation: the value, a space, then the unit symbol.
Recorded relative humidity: 10 %
